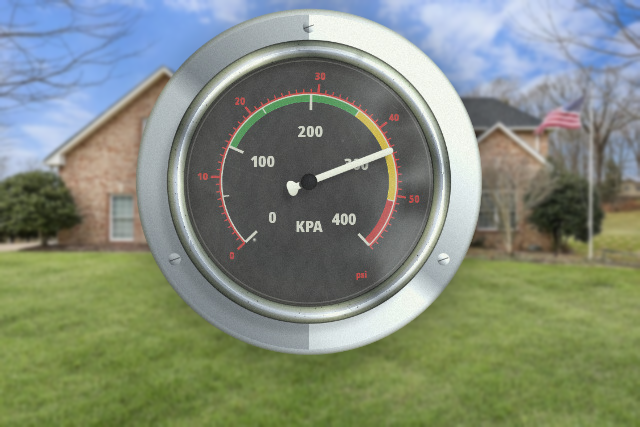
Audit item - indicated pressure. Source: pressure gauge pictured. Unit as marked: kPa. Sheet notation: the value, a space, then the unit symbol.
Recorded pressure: 300 kPa
